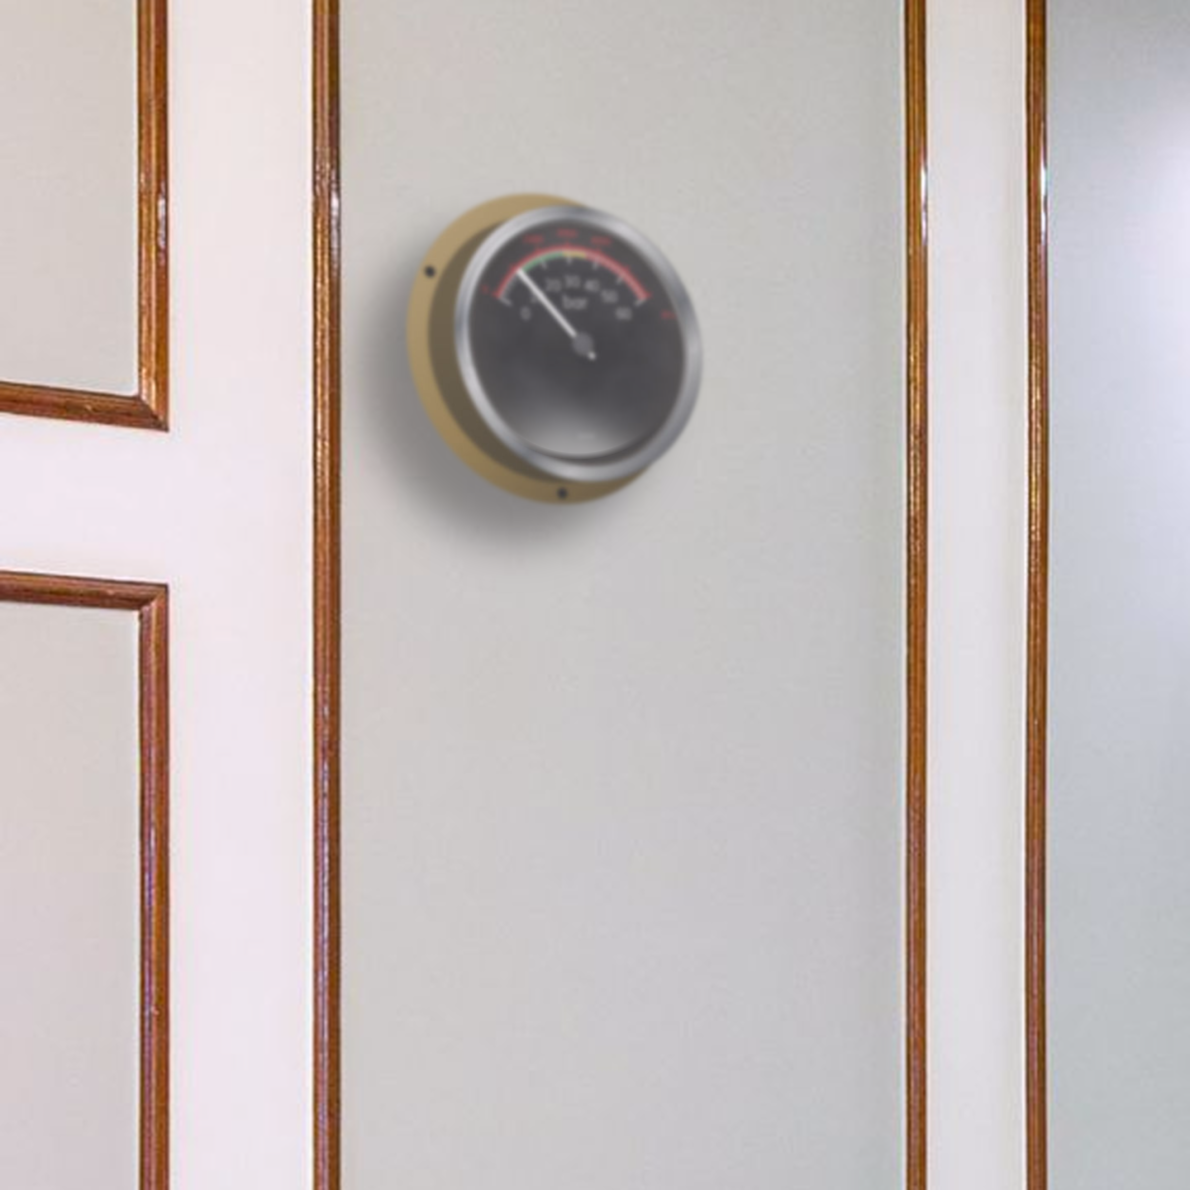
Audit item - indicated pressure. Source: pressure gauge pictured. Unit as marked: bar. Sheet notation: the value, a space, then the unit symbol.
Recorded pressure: 10 bar
